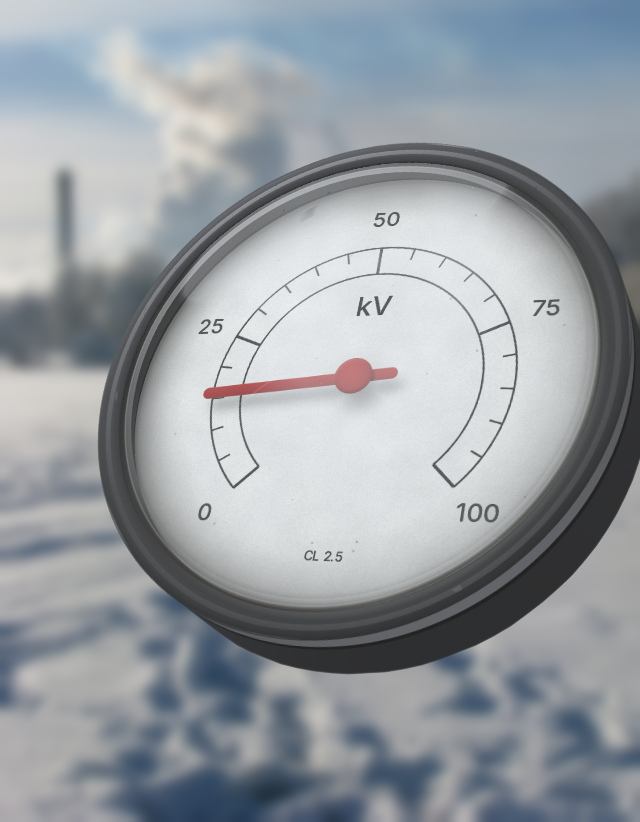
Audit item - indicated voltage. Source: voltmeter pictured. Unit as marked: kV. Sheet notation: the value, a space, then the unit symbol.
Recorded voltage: 15 kV
